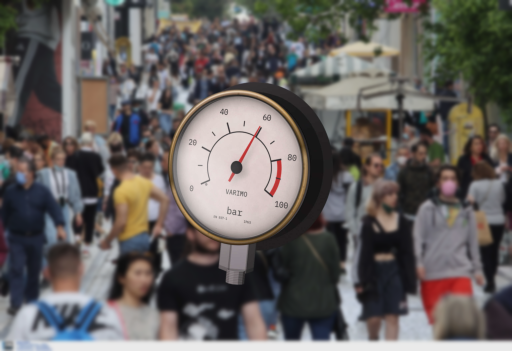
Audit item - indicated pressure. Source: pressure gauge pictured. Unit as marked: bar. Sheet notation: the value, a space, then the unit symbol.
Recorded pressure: 60 bar
